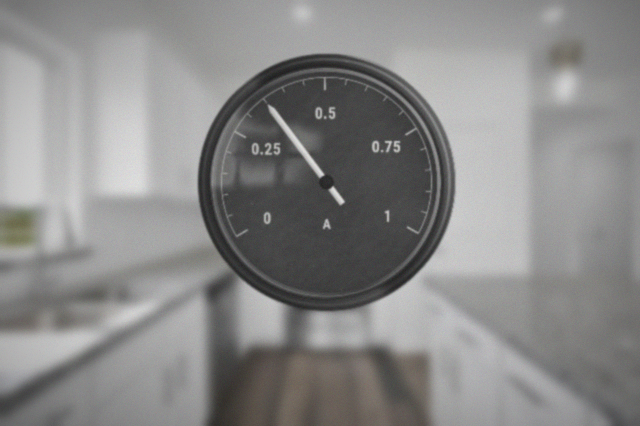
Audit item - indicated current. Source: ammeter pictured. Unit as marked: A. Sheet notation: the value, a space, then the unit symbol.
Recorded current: 0.35 A
